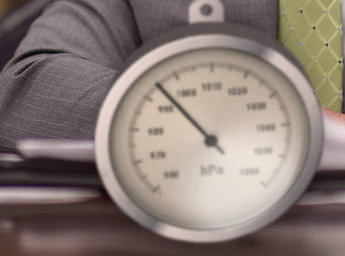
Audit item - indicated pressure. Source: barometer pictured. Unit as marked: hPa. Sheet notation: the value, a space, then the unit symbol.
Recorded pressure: 995 hPa
